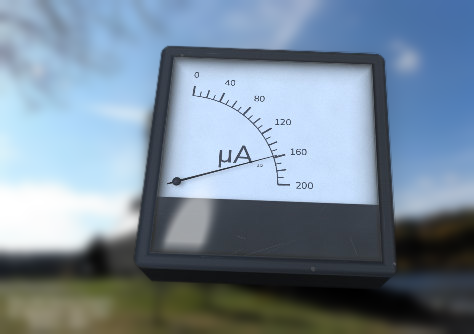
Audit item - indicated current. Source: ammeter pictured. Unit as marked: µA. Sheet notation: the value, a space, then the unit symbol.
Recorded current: 160 µA
